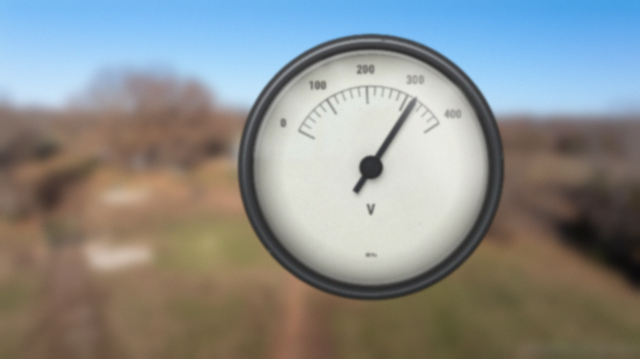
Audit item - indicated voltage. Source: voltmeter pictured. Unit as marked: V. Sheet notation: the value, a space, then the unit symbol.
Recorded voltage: 320 V
